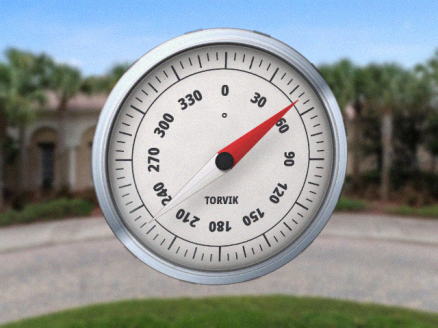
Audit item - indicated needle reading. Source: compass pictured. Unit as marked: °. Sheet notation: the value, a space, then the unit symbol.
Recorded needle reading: 50 °
